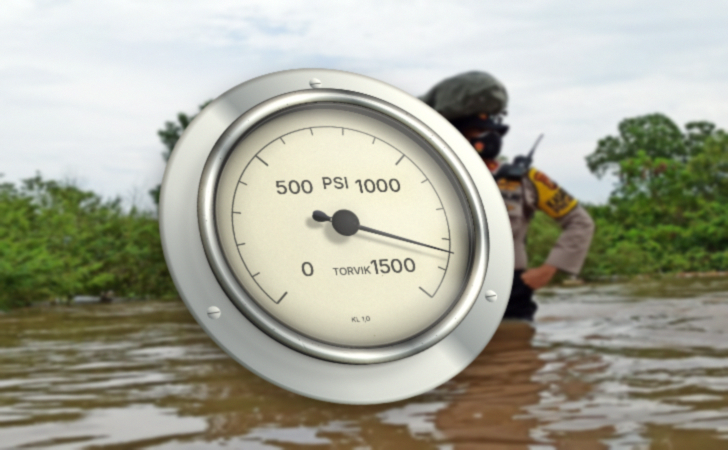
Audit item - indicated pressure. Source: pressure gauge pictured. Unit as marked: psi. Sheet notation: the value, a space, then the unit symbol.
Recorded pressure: 1350 psi
